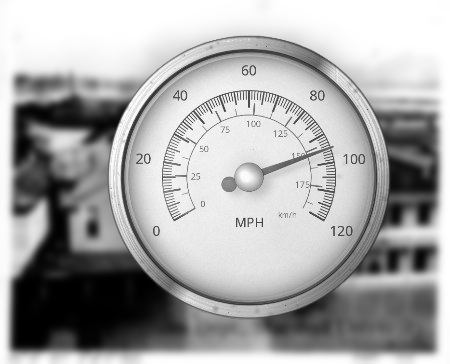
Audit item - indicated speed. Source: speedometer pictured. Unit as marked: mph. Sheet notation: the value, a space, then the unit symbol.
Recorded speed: 95 mph
